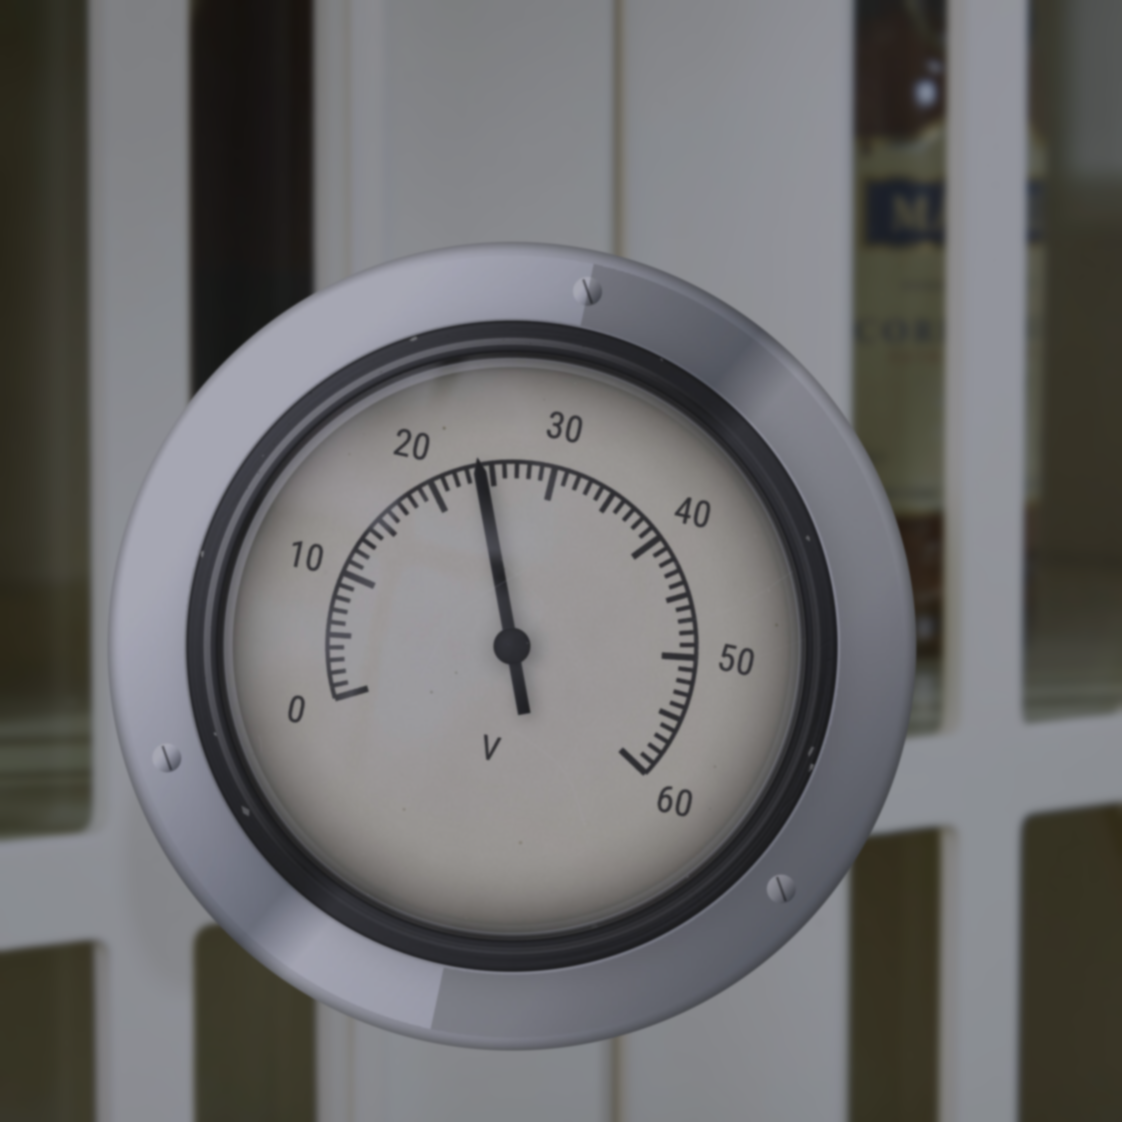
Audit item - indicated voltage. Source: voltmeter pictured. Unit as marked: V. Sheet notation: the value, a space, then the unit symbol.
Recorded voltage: 24 V
